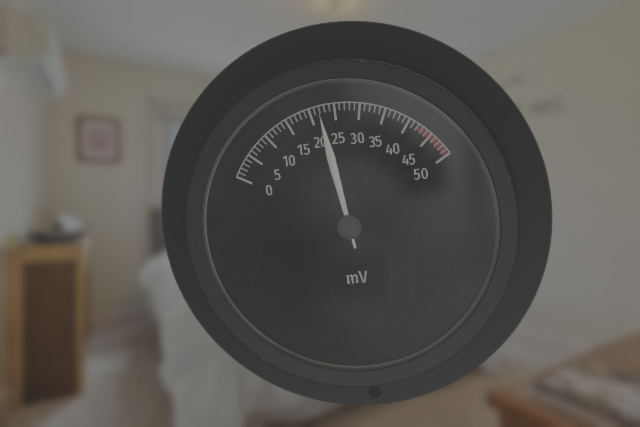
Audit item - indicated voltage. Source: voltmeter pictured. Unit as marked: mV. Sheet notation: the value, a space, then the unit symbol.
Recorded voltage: 22 mV
